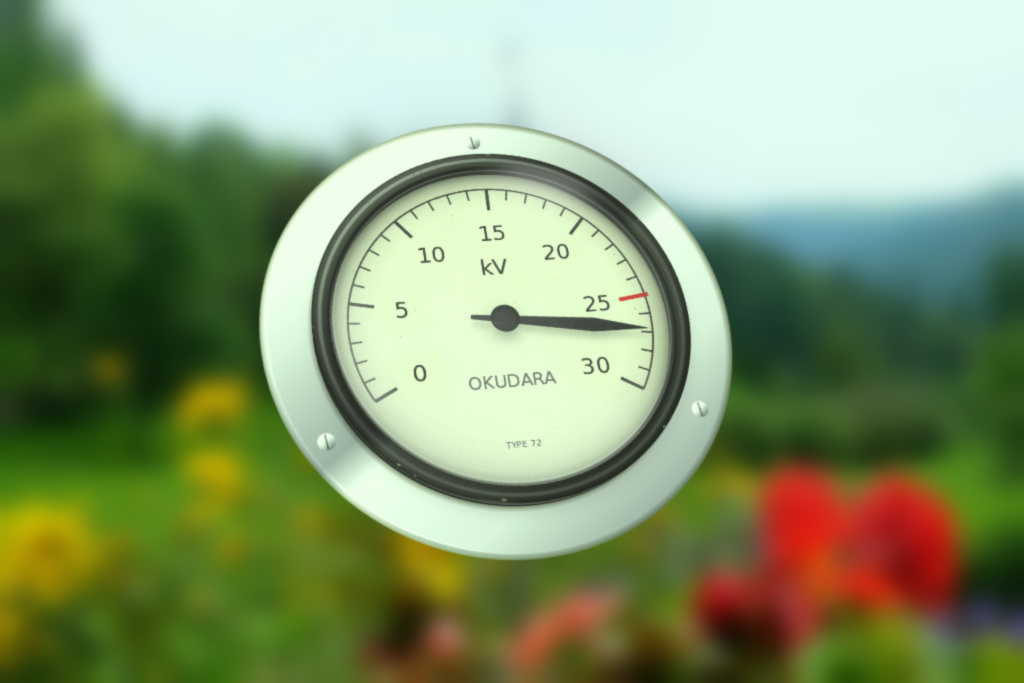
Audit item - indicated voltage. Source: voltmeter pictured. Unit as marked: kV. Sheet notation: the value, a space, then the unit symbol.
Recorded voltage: 27 kV
